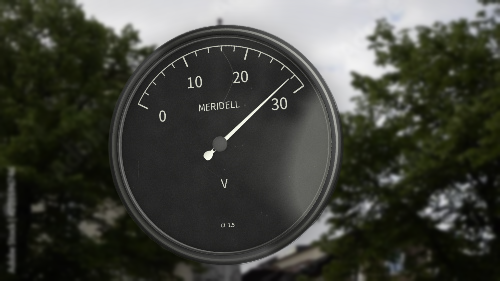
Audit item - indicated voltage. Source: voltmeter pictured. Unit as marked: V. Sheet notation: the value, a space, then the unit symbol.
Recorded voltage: 28 V
